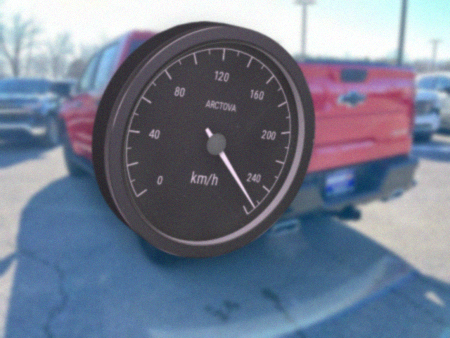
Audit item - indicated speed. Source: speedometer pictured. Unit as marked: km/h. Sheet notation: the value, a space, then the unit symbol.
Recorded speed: 255 km/h
